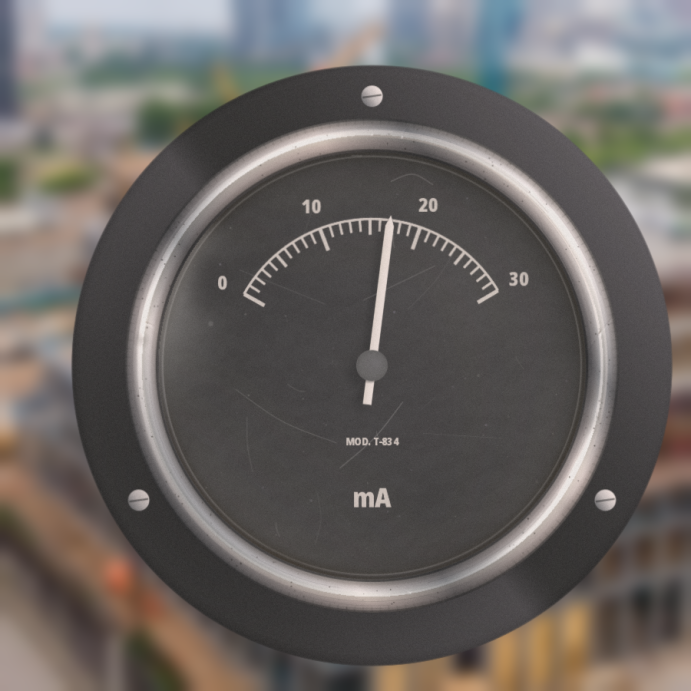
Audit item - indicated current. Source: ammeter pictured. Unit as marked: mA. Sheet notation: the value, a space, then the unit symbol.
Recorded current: 17 mA
